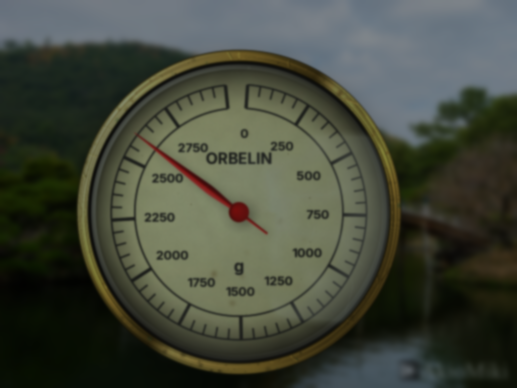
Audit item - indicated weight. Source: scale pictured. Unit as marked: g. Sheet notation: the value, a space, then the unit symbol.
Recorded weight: 2600 g
